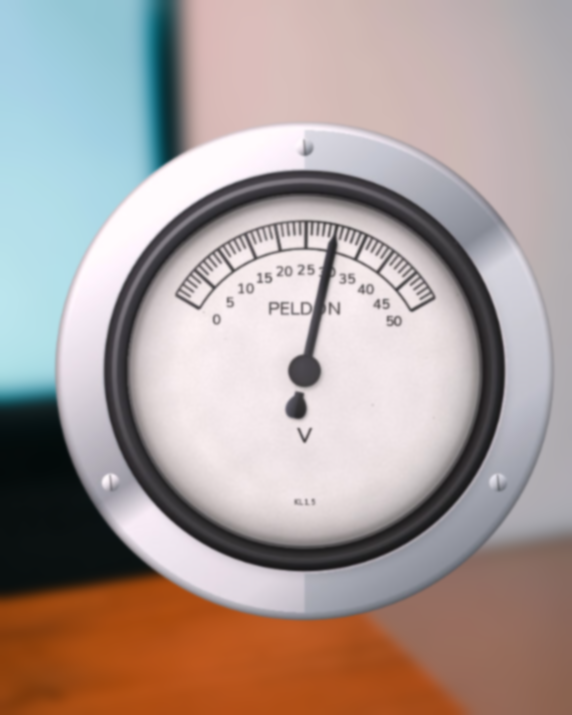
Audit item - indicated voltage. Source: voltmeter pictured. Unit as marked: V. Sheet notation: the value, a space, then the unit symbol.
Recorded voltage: 30 V
